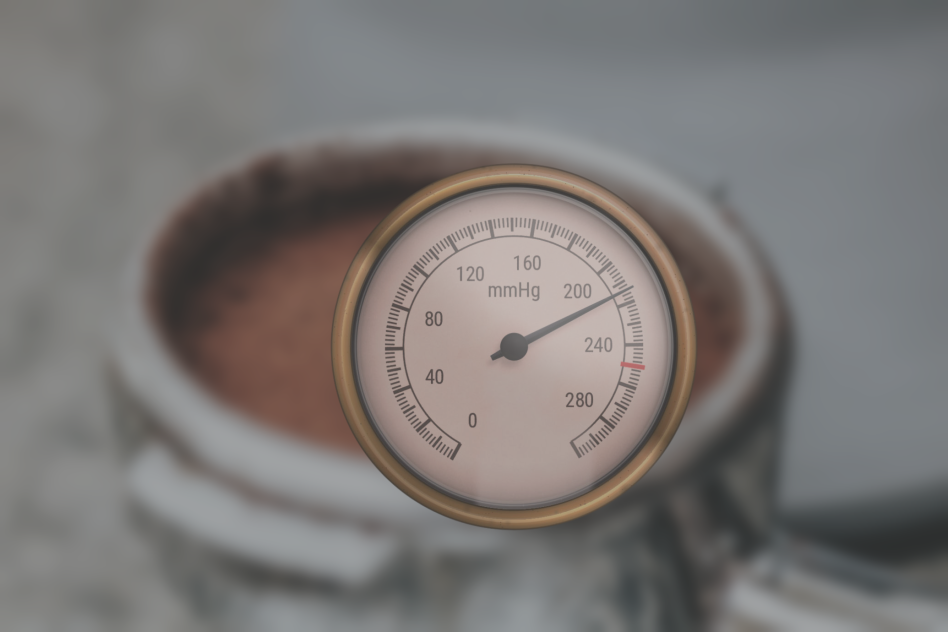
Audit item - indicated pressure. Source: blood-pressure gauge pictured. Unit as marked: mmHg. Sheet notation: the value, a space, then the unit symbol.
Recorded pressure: 214 mmHg
